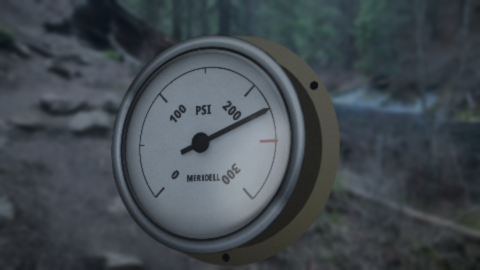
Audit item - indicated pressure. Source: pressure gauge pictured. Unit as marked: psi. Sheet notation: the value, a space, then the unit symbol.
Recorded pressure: 225 psi
